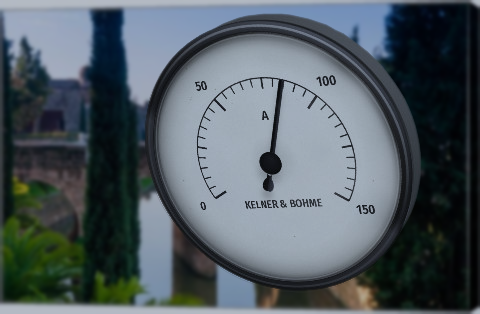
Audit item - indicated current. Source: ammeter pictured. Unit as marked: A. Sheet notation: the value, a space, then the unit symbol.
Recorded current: 85 A
